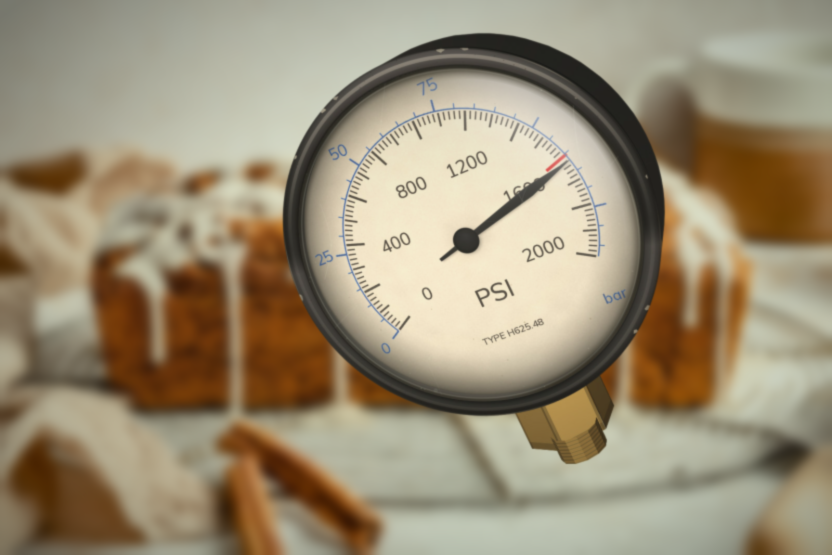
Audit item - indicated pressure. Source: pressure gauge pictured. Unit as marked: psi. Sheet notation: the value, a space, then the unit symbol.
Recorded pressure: 1620 psi
